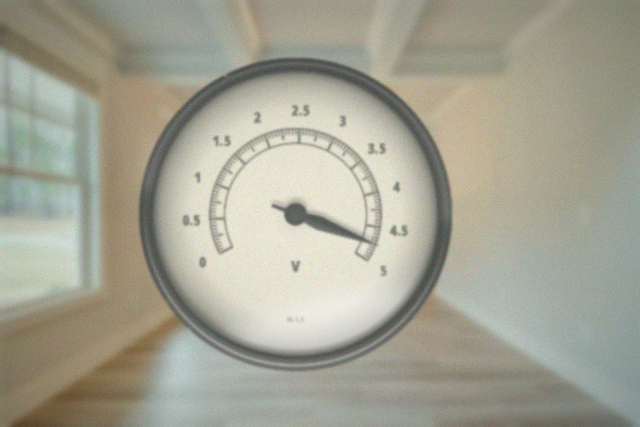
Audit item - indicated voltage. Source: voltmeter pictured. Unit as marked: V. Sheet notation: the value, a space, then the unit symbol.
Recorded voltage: 4.75 V
